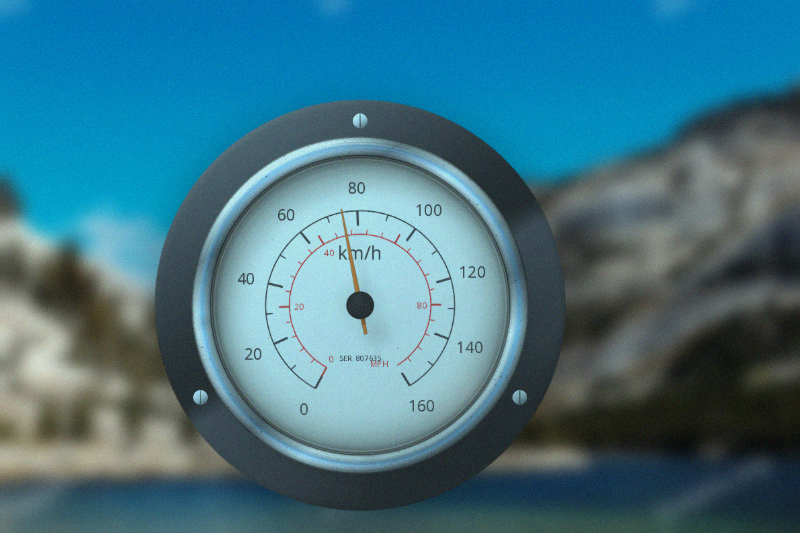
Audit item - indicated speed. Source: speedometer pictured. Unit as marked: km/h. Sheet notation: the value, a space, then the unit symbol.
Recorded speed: 75 km/h
